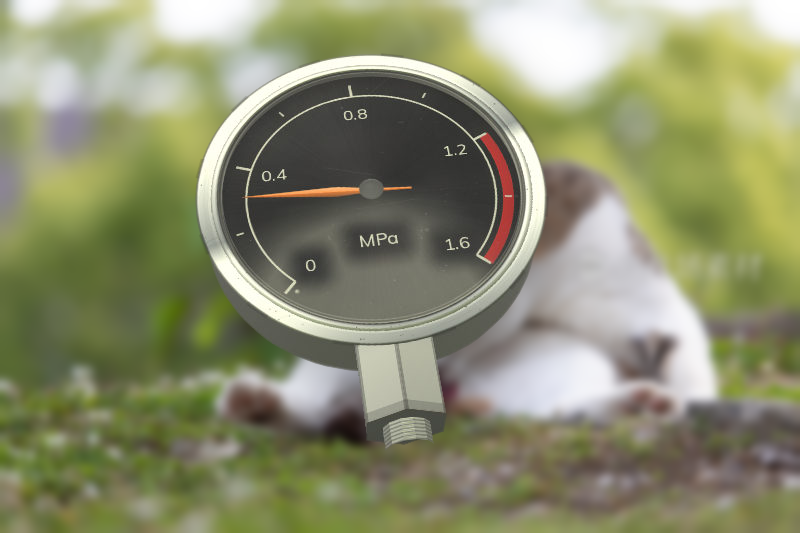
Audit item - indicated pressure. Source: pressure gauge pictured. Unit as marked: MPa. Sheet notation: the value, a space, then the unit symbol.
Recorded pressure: 0.3 MPa
